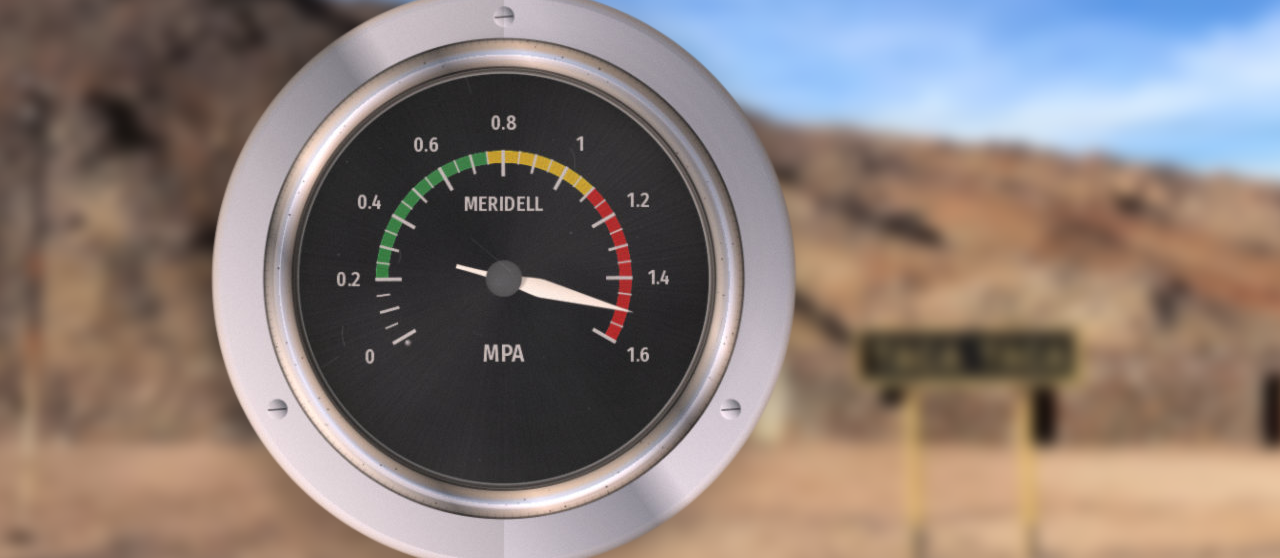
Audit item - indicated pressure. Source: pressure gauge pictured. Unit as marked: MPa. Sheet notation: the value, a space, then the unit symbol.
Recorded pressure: 1.5 MPa
